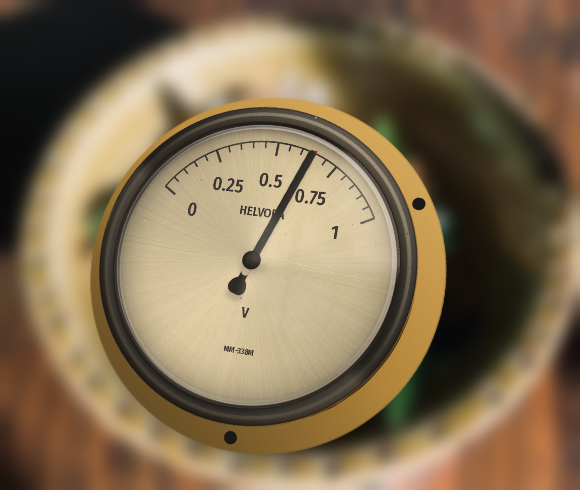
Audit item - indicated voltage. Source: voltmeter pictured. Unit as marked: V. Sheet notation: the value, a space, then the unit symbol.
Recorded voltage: 0.65 V
